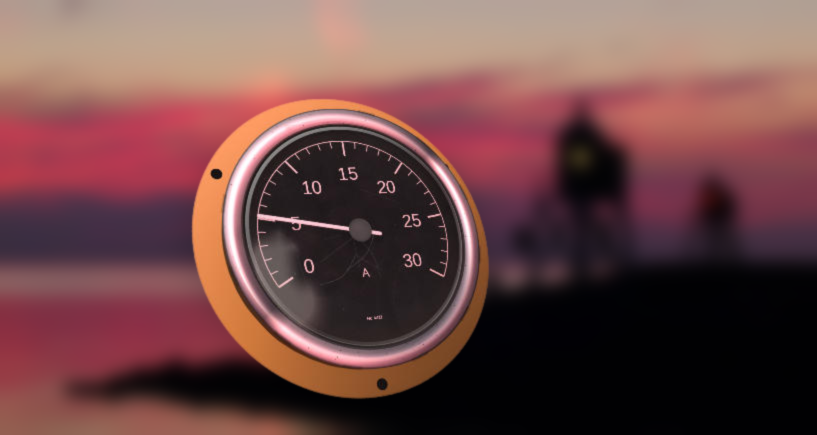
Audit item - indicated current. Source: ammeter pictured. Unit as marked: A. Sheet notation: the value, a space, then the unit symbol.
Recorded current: 5 A
